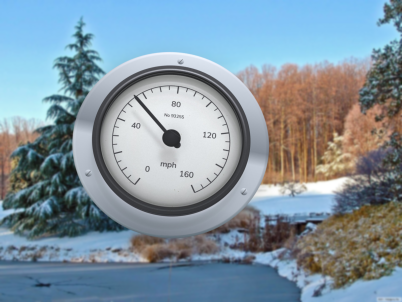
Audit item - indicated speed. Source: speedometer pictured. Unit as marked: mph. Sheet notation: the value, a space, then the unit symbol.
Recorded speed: 55 mph
